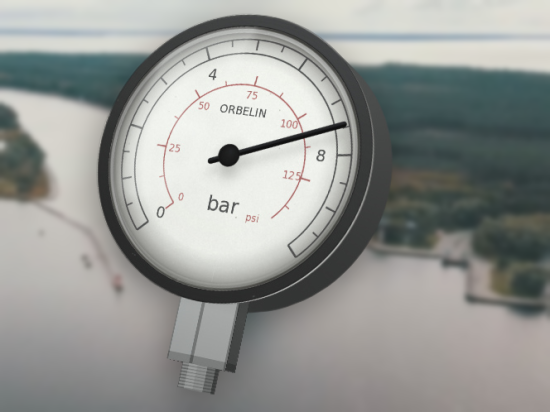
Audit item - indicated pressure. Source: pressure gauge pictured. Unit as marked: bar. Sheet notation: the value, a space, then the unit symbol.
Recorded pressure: 7.5 bar
